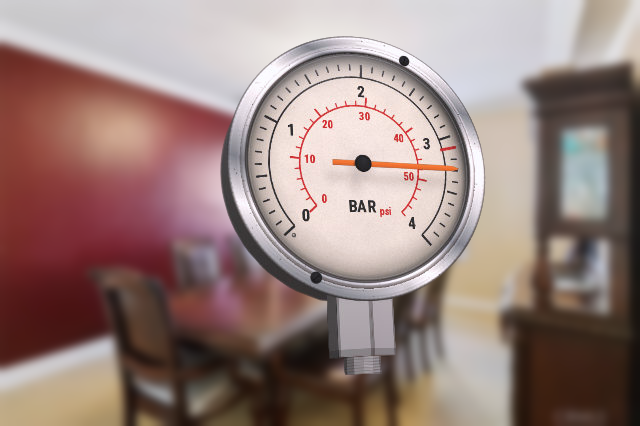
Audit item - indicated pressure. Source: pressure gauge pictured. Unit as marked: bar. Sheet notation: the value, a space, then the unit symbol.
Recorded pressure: 3.3 bar
